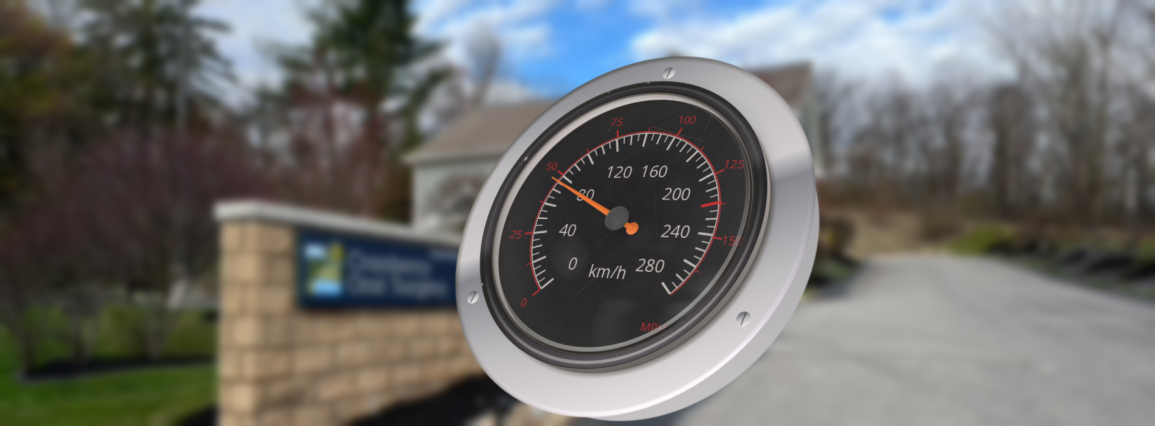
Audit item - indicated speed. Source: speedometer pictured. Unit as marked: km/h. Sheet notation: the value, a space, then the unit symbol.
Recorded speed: 75 km/h
